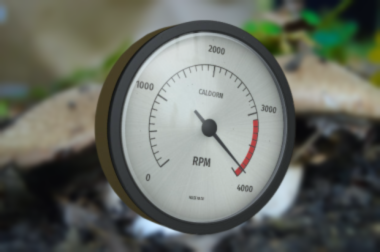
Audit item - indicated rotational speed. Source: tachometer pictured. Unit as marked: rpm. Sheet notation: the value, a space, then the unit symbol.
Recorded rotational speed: 3900 rpm
